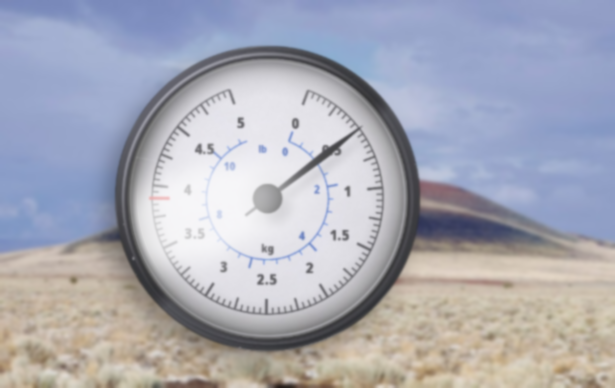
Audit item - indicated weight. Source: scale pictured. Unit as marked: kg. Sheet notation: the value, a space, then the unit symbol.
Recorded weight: 0.5 kg
